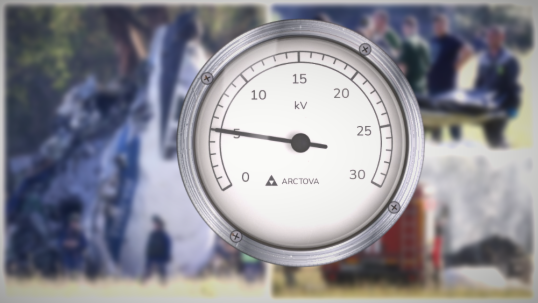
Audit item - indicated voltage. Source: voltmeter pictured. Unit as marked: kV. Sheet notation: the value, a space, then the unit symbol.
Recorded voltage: 5 kV
